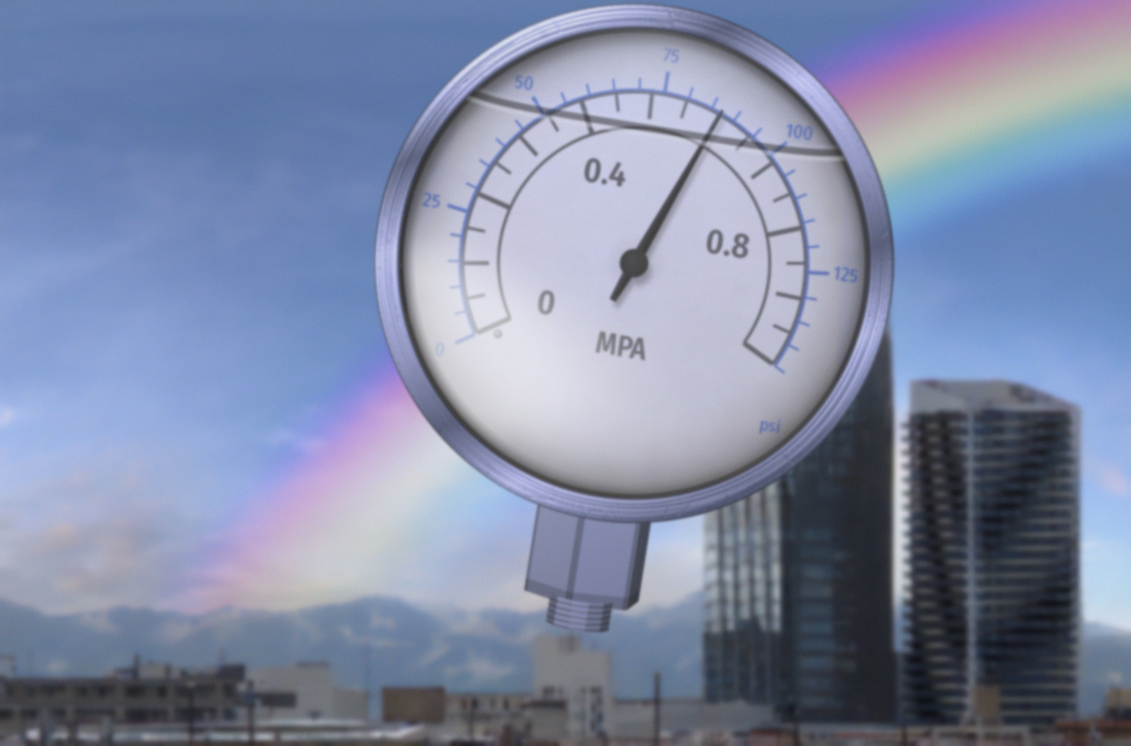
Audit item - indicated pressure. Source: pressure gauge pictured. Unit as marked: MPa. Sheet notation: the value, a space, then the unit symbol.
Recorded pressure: 0.6 MPa
